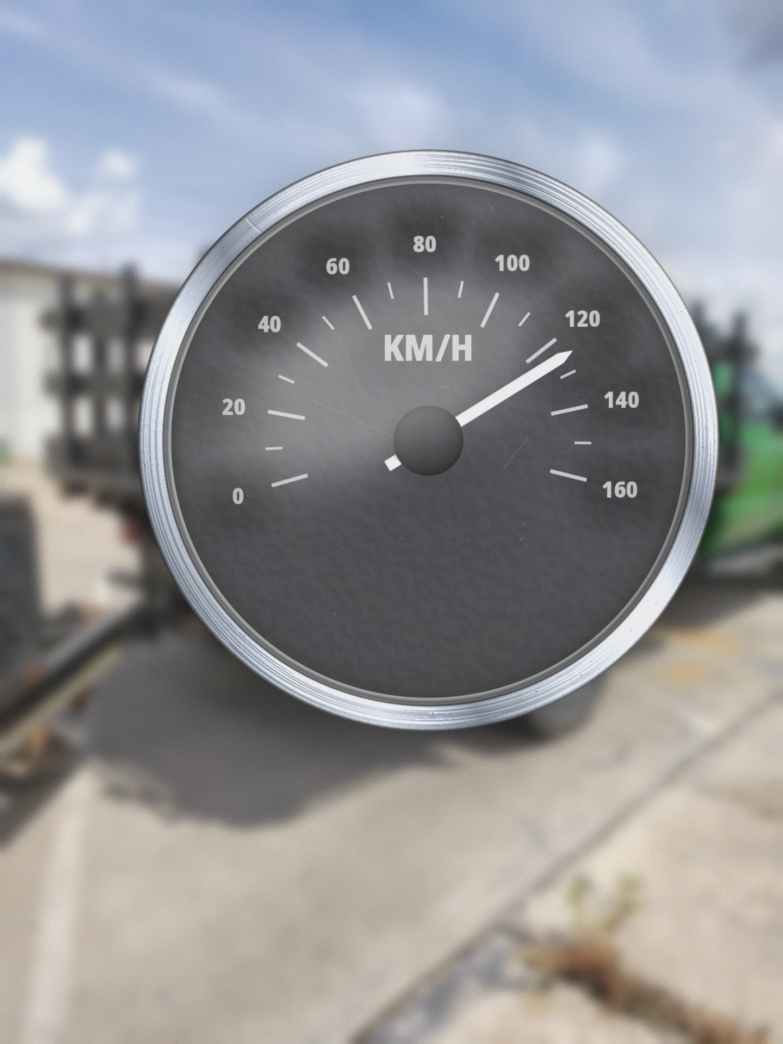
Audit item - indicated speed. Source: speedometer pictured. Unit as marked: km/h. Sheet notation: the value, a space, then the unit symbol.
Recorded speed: 125 km/h
